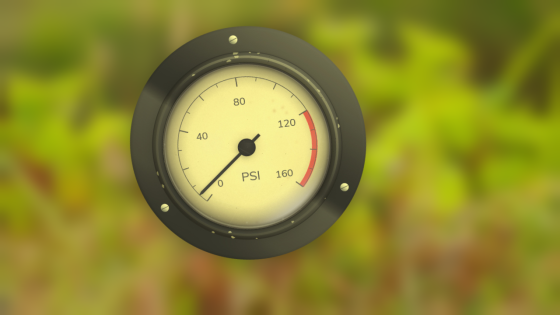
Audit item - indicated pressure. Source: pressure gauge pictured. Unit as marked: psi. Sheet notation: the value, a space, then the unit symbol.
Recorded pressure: 5 psi
